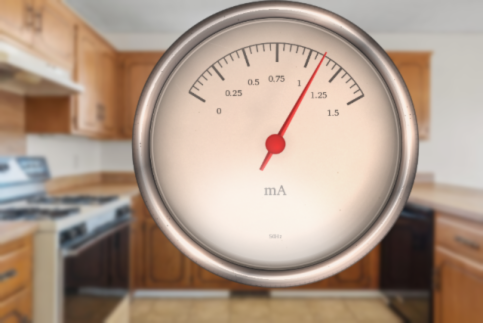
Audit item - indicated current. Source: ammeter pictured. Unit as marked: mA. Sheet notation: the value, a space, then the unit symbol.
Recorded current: 1.1 mA
